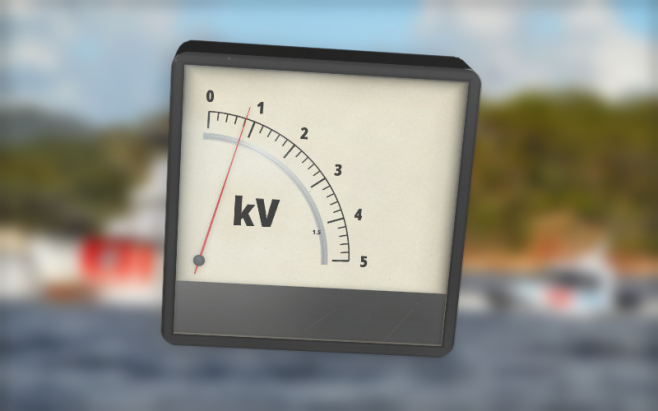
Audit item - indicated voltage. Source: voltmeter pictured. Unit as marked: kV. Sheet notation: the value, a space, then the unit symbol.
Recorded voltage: 0.8 kV
